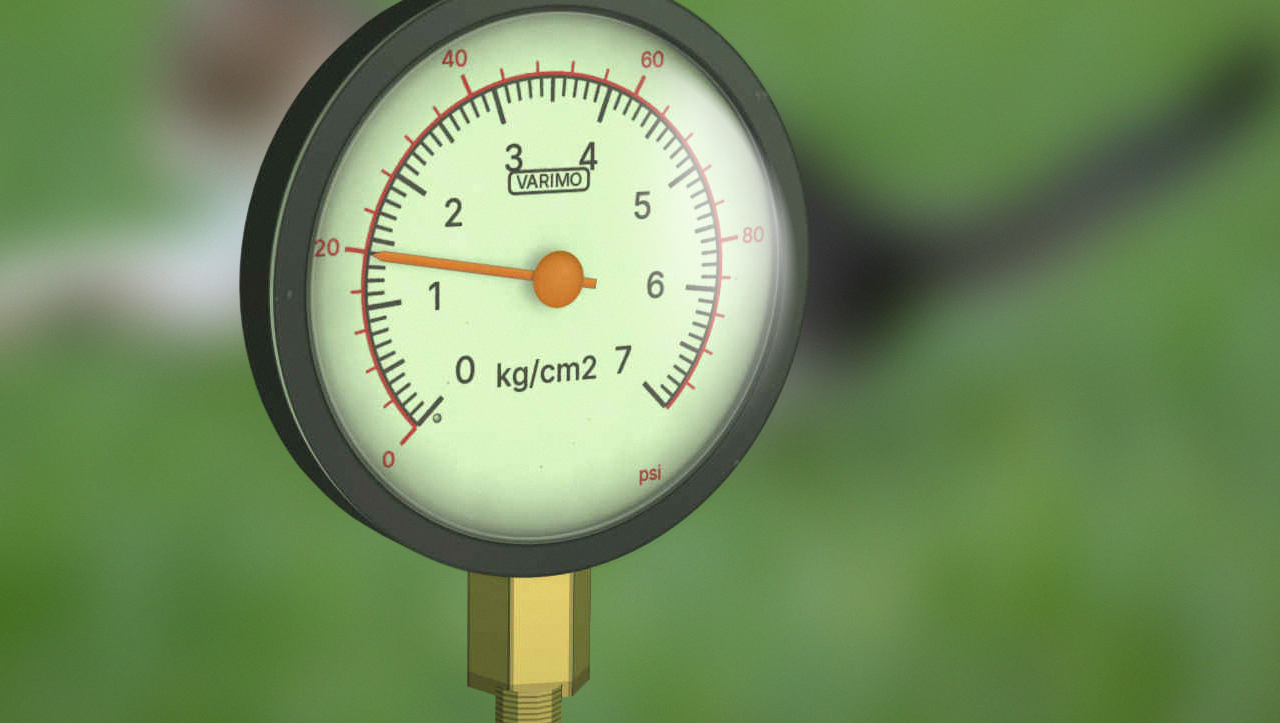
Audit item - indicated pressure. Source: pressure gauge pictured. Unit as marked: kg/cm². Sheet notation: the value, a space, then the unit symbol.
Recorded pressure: 1.4 kg/cm²
